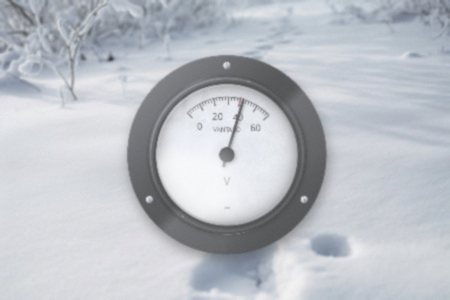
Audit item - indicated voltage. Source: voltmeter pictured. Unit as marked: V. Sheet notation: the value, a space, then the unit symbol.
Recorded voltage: 40 V
